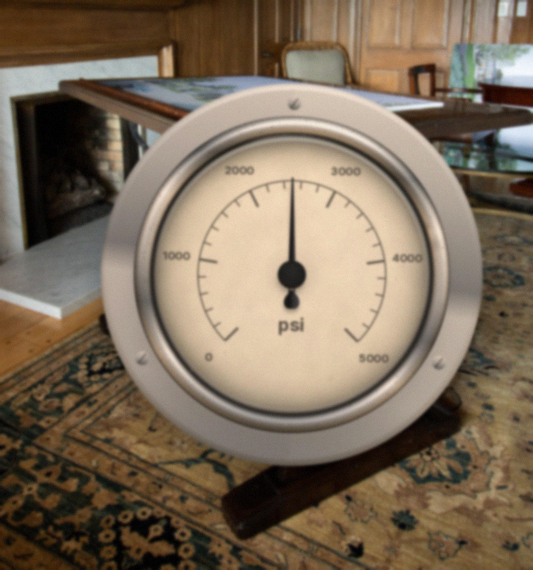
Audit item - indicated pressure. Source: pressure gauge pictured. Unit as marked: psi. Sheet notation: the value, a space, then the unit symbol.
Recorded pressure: 2500 psi
